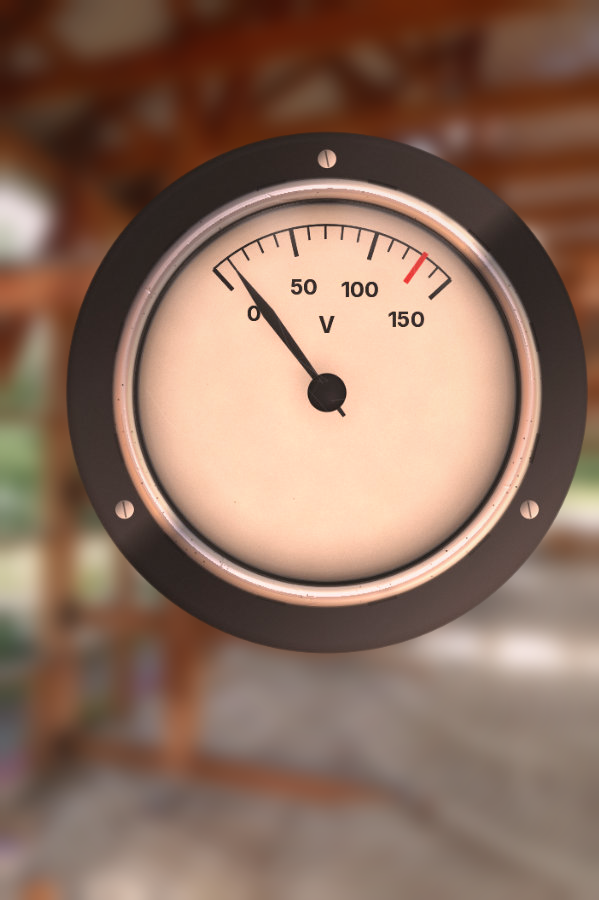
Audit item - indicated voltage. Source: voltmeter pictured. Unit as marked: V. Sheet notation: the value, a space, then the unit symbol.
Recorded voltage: 10 V
